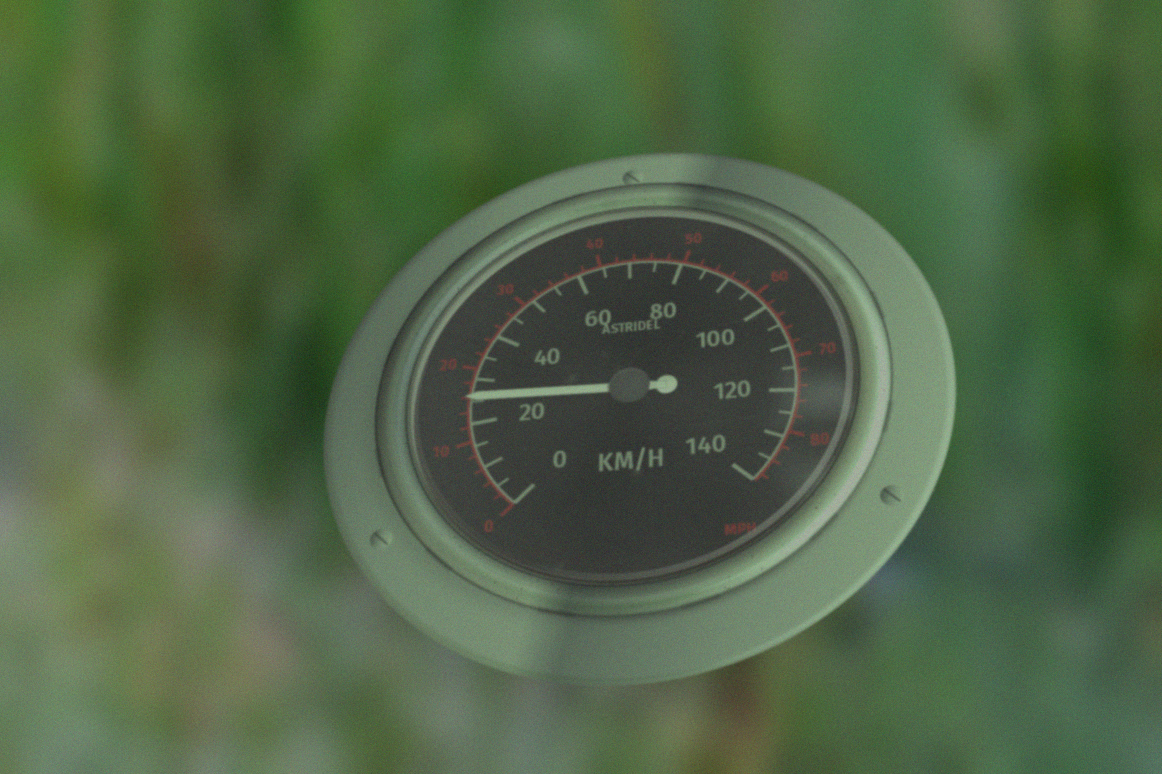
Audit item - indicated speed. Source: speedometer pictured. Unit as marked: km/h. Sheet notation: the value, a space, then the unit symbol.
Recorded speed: 25 km/h
